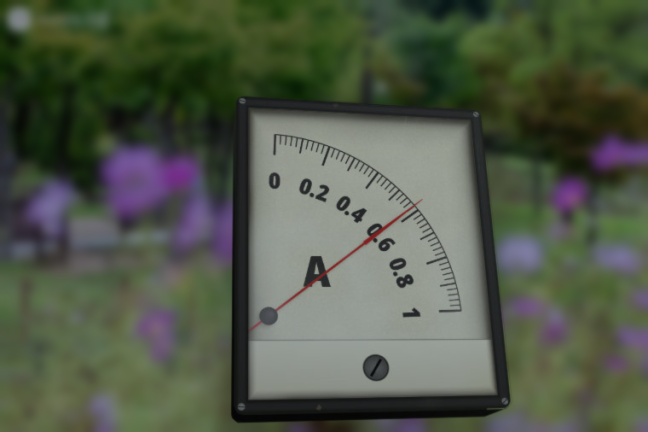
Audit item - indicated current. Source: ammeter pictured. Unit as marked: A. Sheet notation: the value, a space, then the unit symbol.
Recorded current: 0.58 A
